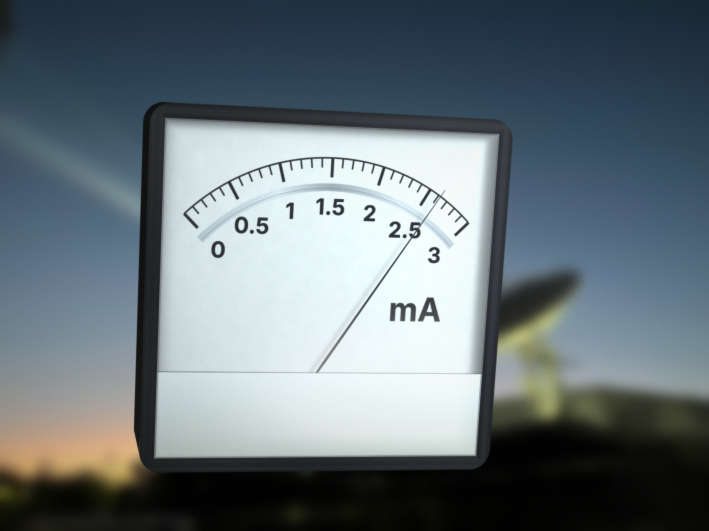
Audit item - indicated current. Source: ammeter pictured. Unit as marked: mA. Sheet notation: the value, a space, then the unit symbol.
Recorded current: 2.6 mA
